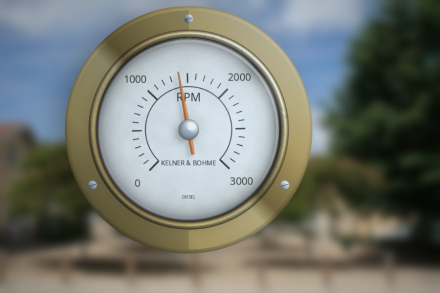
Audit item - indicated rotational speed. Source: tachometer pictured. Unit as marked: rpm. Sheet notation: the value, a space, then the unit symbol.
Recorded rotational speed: 1400 rpm
